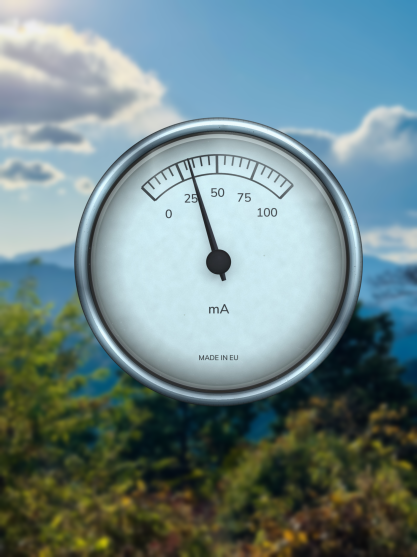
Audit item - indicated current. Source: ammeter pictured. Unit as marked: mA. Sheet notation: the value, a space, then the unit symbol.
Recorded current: 32.5 mA
